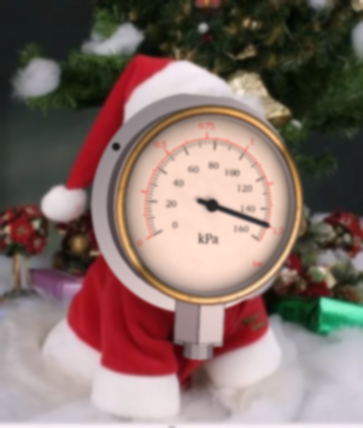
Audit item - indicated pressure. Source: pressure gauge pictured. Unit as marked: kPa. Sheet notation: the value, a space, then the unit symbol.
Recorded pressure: 150 kPa
